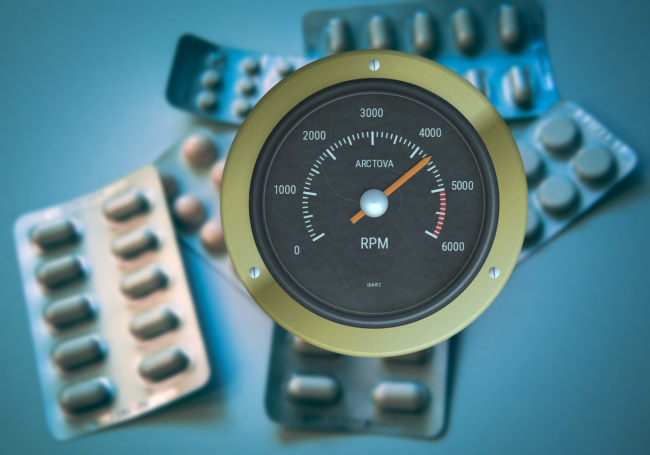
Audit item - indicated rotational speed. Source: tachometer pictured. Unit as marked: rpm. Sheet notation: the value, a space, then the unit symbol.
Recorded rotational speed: 4300 rpm
